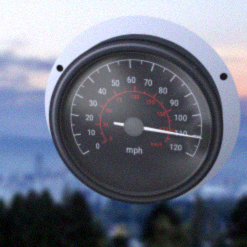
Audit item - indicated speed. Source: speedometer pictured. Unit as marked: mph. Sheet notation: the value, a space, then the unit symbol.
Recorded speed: 110 mph
